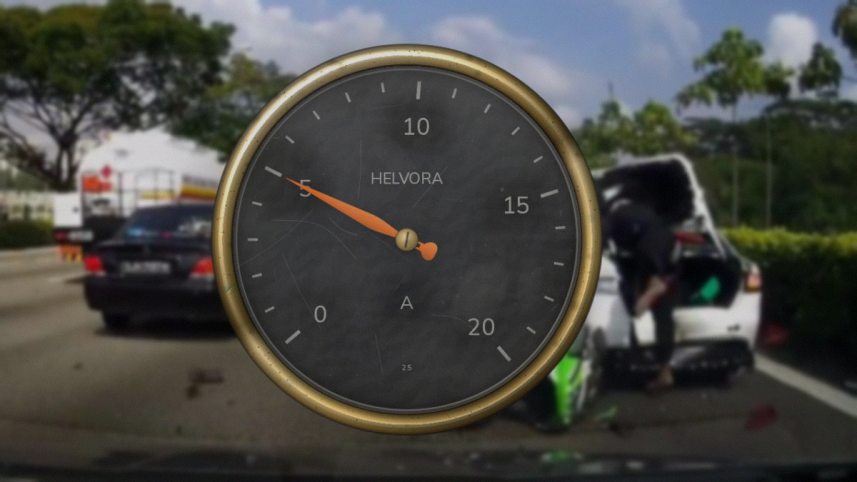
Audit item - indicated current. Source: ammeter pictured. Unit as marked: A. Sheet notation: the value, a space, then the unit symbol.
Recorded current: 5 A
